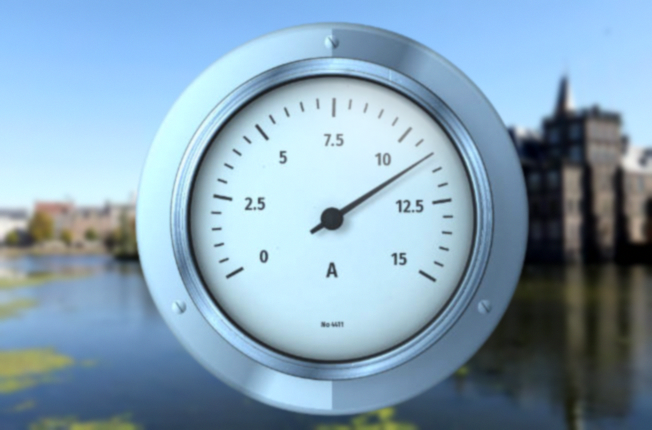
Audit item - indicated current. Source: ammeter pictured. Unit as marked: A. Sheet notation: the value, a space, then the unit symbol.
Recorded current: 11 A
